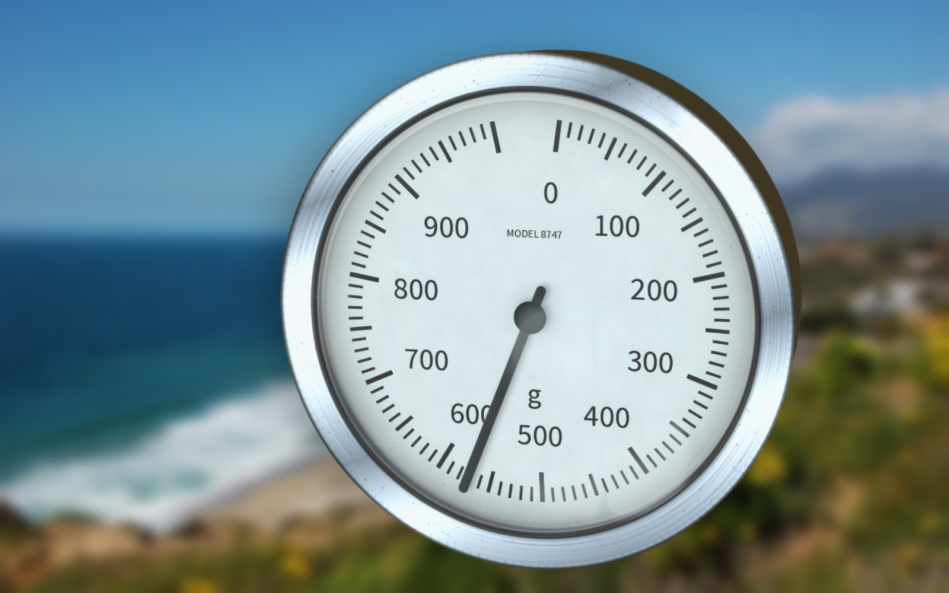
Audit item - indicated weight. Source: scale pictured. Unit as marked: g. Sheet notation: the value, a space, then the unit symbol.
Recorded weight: 570 g
